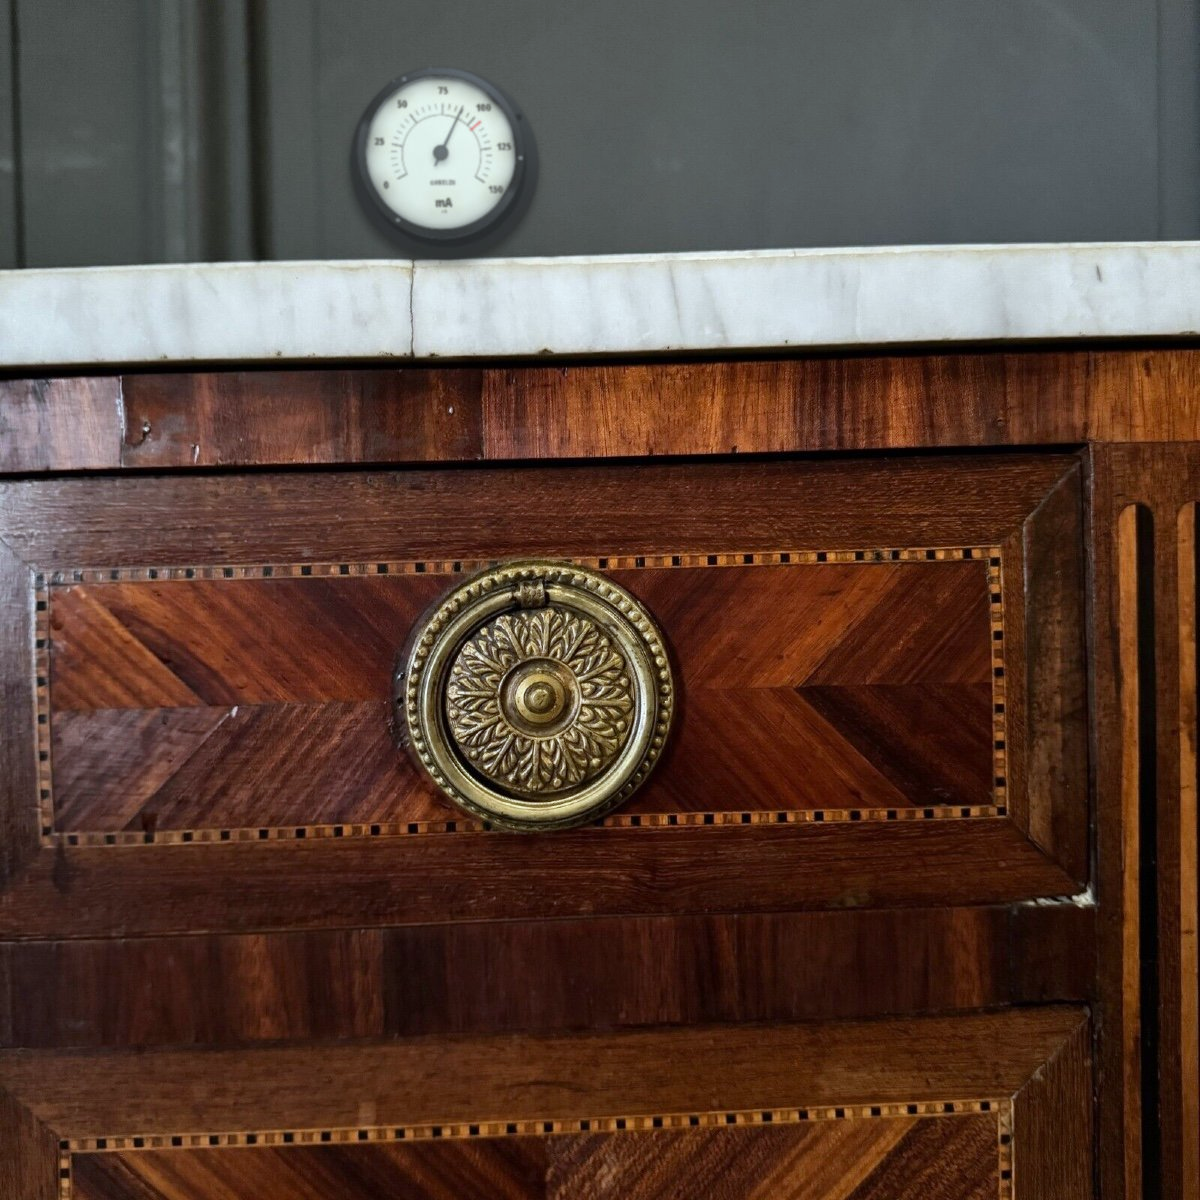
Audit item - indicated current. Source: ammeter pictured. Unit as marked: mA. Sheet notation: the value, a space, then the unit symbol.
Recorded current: 90 mA
